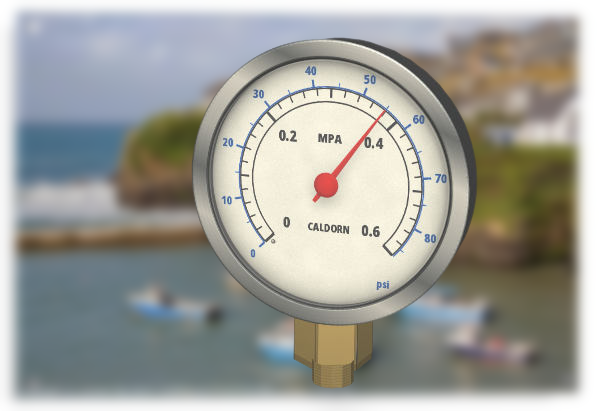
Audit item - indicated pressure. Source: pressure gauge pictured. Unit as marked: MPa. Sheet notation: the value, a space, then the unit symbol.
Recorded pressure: 0.38 MPa
